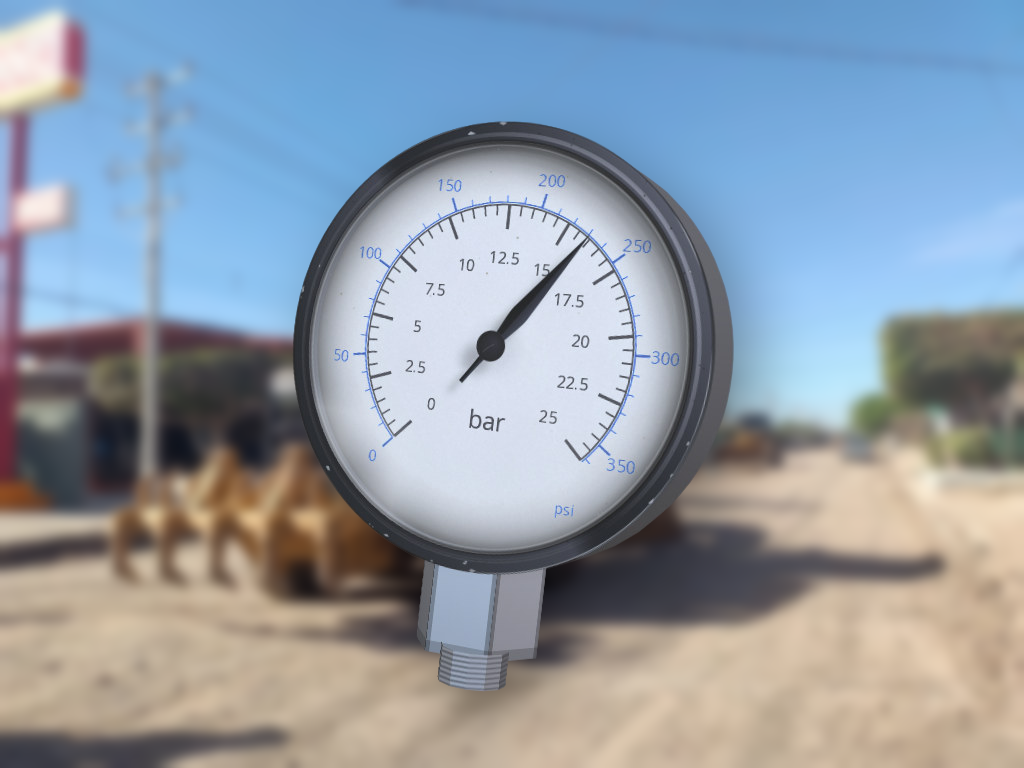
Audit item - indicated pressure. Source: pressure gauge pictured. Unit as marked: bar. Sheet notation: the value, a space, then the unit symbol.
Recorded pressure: 16 bar
